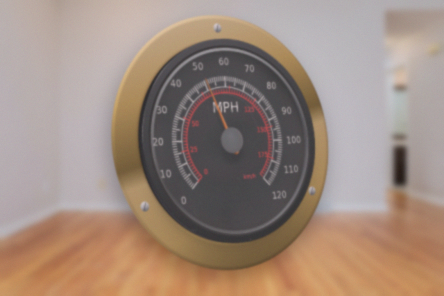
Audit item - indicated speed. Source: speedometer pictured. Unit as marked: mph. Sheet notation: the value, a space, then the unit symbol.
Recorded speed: 50 mph
